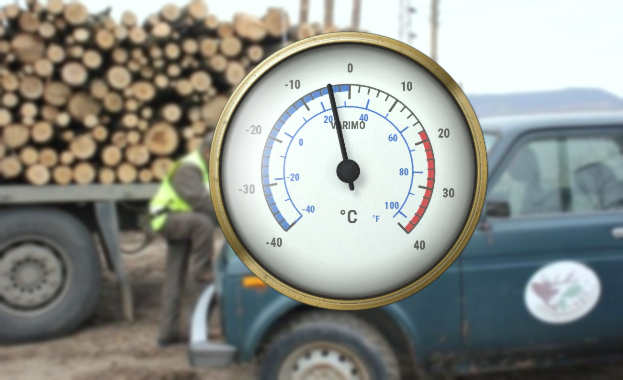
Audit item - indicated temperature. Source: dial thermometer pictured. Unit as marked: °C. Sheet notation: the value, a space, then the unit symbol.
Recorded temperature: -4 °C
